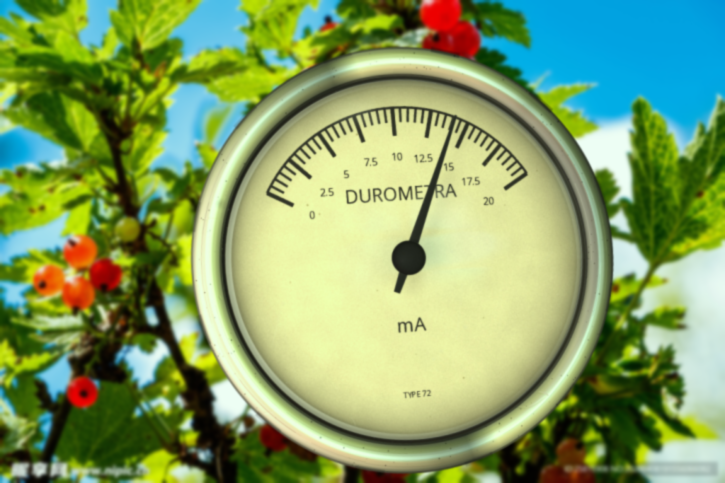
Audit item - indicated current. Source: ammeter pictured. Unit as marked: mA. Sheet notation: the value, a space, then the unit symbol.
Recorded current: 14 mA
